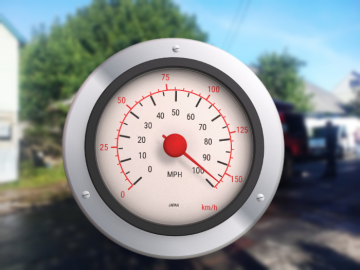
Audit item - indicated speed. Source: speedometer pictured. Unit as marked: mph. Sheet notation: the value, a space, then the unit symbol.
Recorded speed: 97.5 mph
